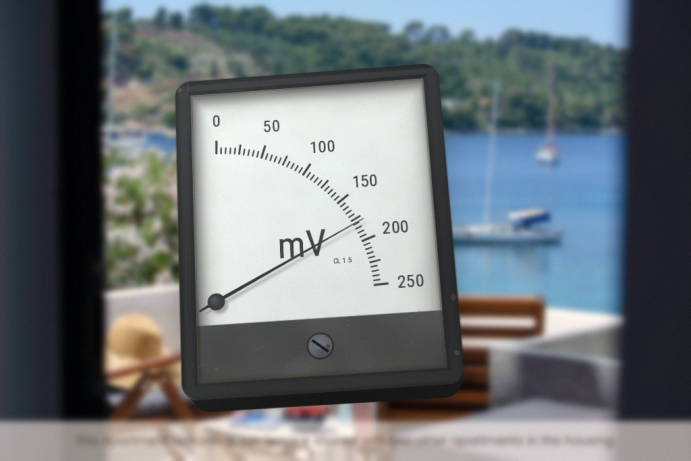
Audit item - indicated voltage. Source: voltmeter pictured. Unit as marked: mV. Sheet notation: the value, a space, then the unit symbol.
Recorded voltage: 180 mV
